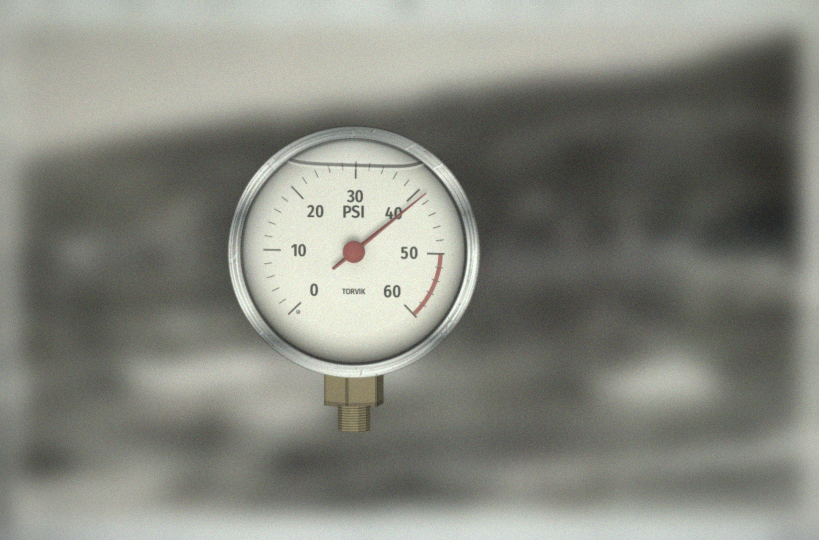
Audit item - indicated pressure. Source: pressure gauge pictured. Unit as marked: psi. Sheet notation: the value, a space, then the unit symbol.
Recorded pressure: 41 psi
